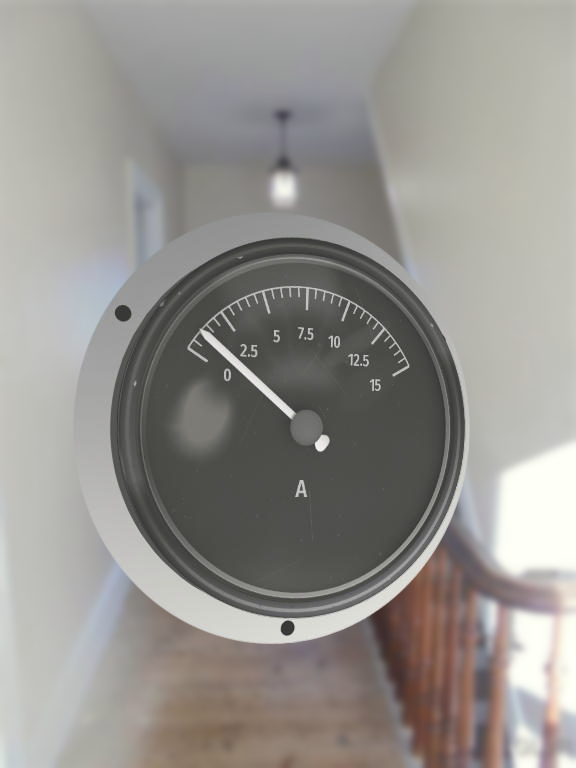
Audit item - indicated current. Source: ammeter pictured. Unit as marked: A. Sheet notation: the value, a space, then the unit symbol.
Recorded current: 1 A
